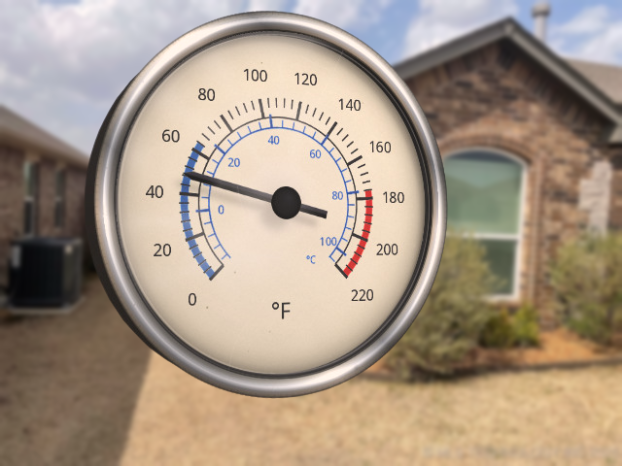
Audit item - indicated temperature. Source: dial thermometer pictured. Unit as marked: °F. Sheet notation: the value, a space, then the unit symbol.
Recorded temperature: 48 °F
